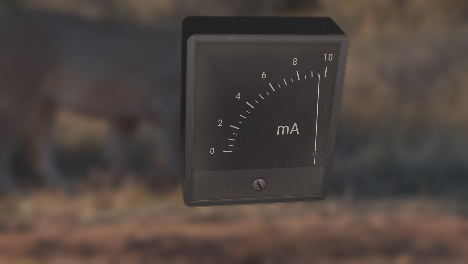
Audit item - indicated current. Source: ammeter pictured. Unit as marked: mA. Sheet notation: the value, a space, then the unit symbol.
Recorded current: 9.5 mA
